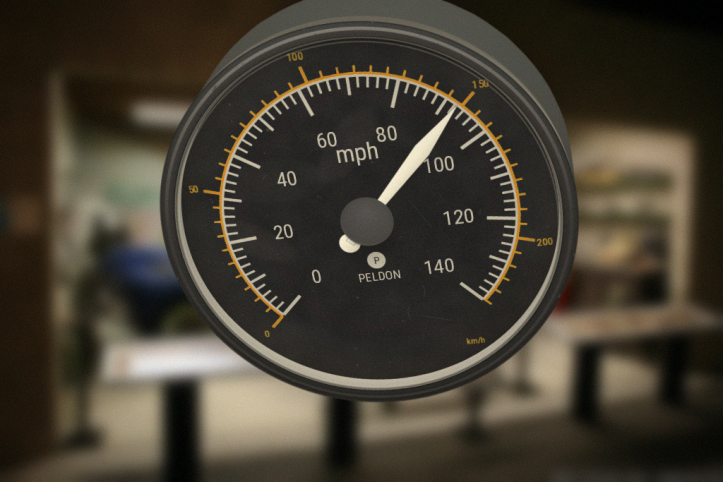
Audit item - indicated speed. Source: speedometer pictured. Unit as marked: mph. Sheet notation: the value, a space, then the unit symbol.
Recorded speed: 92 mph
